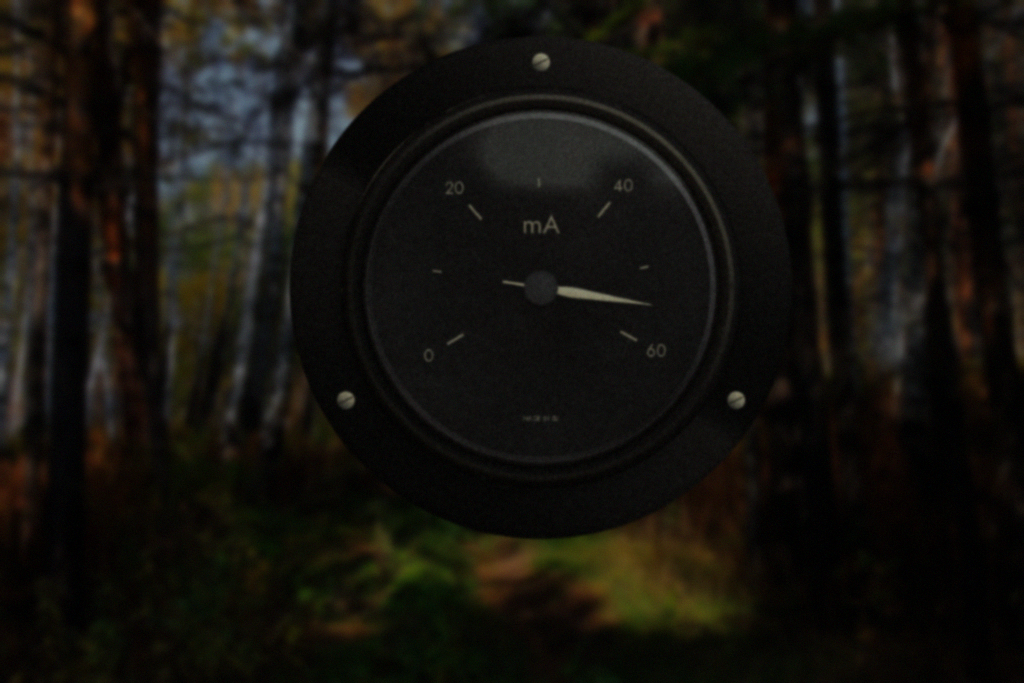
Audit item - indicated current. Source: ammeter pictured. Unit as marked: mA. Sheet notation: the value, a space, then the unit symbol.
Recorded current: 55 mA
